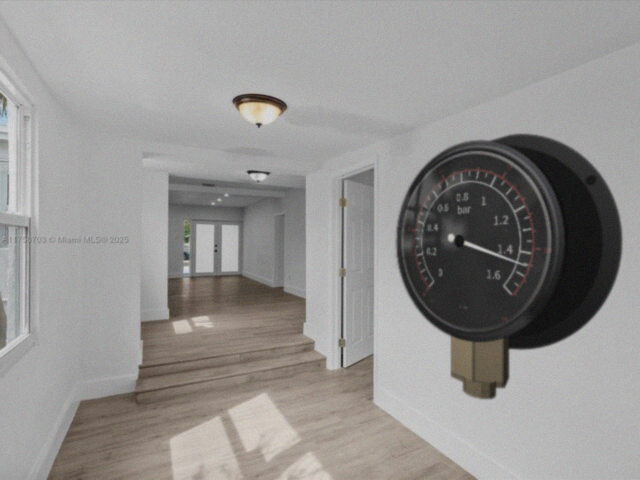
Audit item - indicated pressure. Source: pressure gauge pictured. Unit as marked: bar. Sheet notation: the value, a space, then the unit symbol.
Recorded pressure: 1.45 bar
